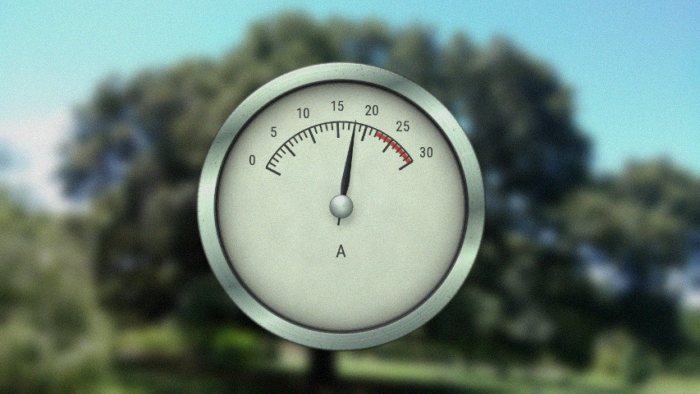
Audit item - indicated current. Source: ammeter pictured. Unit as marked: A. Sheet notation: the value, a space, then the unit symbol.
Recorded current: 18 A
